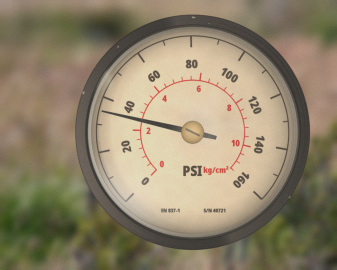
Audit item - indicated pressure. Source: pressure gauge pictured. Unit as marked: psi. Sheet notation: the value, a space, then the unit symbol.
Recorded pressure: 35 psi
